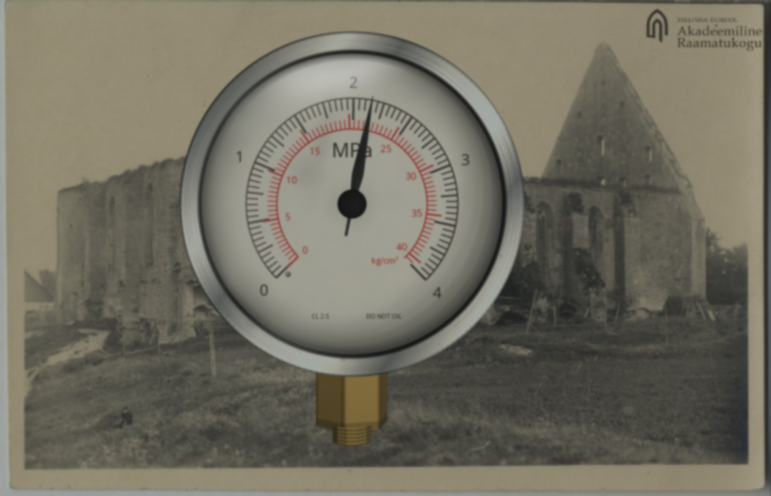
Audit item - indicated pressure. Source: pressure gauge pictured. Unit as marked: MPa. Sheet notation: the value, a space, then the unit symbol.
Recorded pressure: 2.15 MPa
